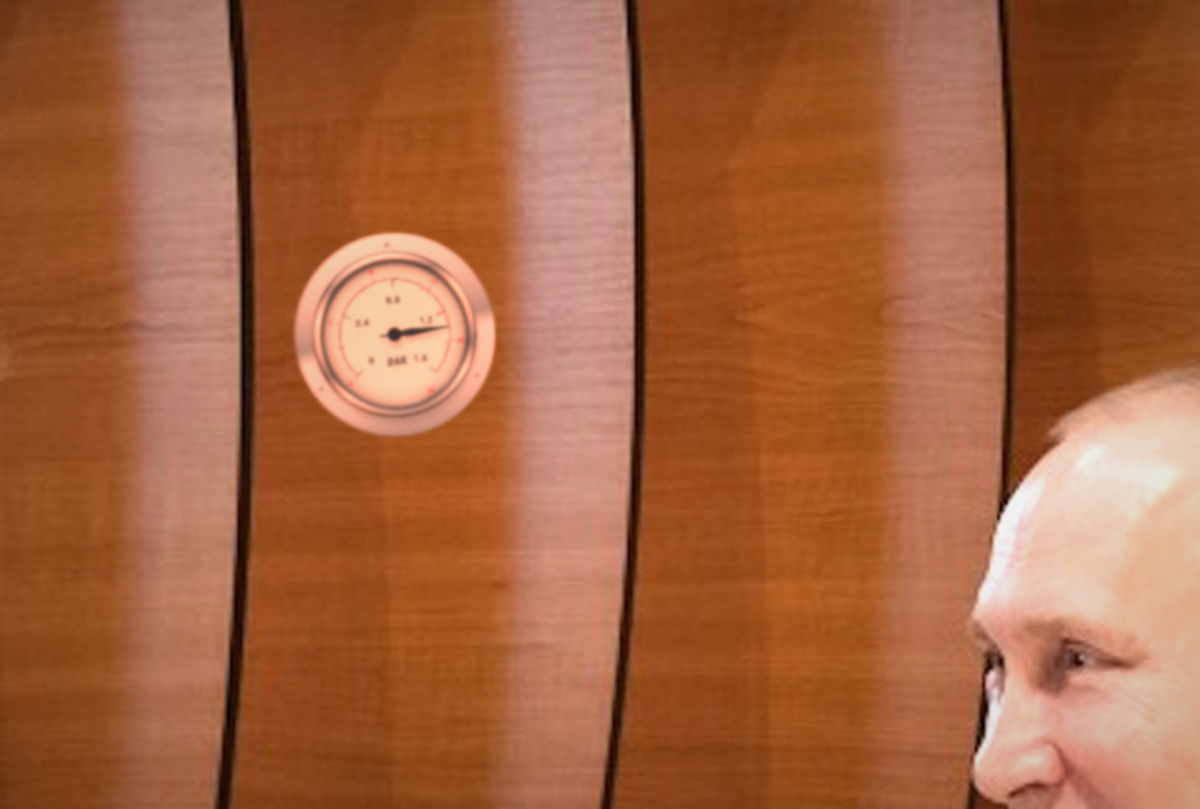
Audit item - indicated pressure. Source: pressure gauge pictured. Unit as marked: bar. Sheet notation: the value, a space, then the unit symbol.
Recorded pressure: 1.3 bar
